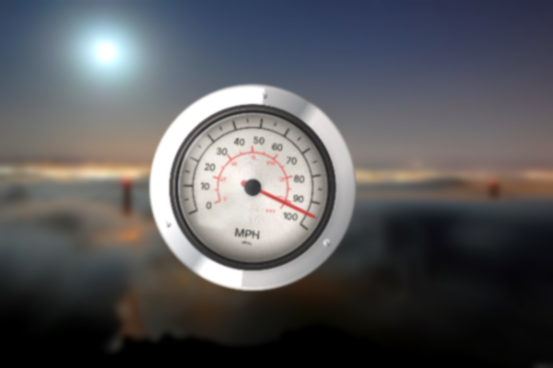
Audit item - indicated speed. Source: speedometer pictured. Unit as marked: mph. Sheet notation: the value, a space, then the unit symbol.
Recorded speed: 95 mph
